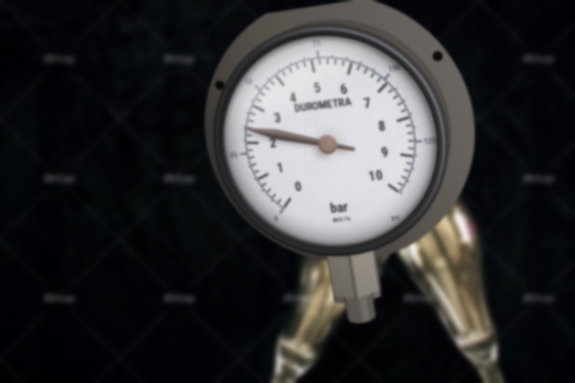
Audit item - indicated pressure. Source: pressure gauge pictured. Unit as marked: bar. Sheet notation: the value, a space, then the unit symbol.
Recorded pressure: 2.4 bar
